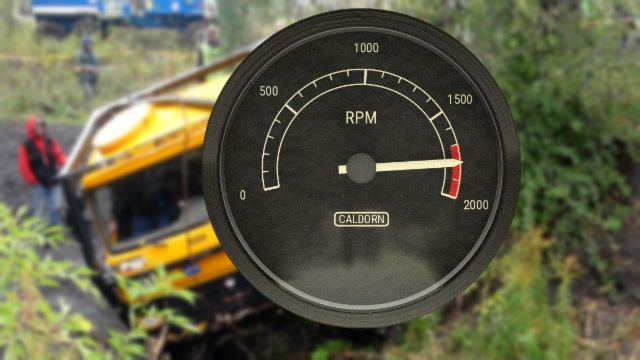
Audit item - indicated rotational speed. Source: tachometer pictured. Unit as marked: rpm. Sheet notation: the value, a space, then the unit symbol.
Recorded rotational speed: 1800 rpm
